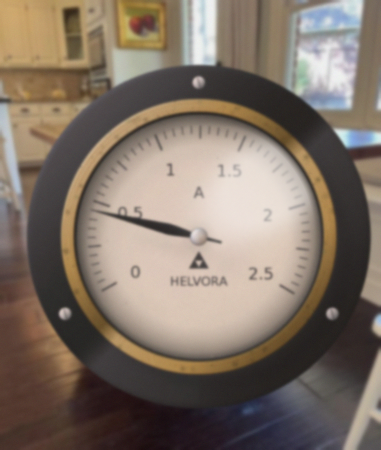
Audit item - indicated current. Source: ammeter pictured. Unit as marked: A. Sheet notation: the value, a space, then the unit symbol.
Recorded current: 0.45 A
